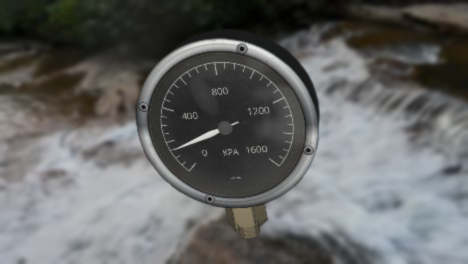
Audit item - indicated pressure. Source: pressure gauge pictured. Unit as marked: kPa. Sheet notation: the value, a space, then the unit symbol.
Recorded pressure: 150 kPa
